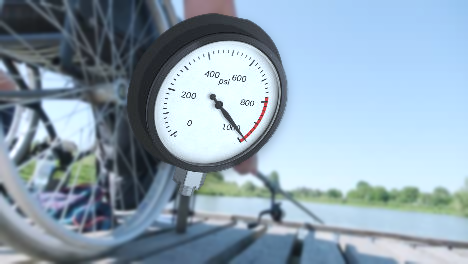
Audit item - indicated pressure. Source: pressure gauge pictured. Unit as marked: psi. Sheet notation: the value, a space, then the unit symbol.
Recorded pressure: 980 psi
